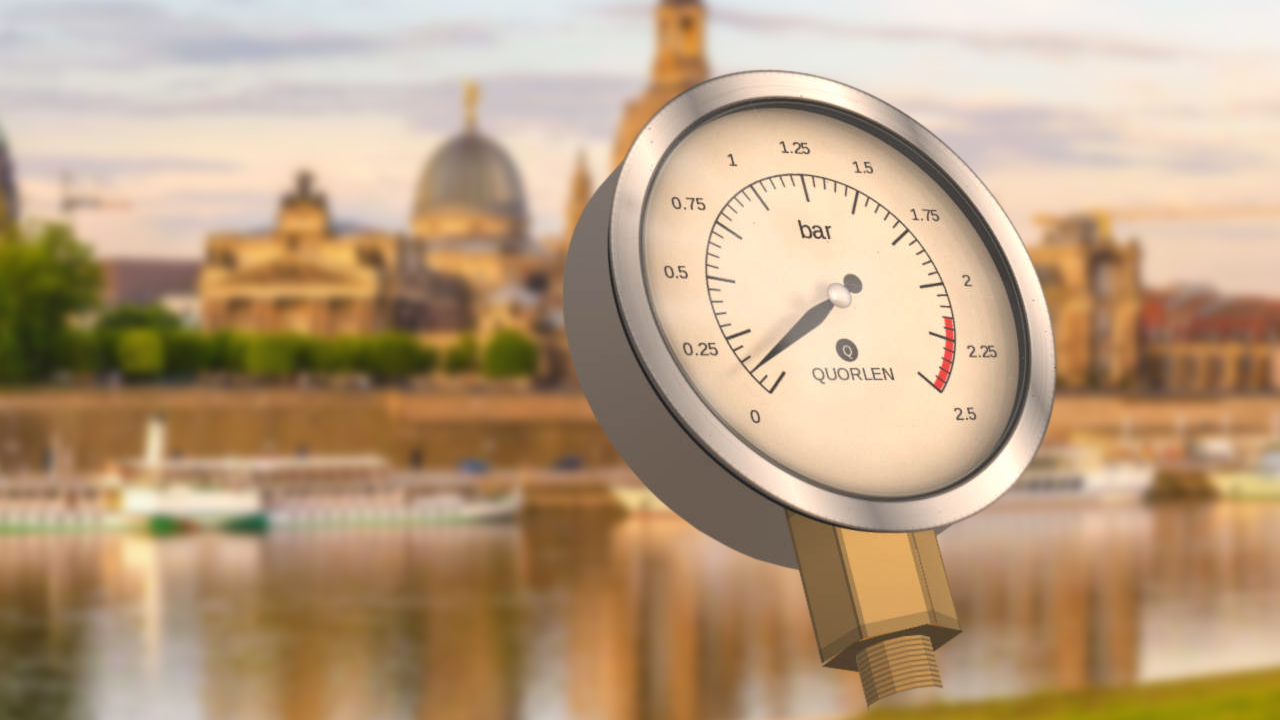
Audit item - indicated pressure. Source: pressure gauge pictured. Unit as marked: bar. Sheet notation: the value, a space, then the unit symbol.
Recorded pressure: 0.1 bar
